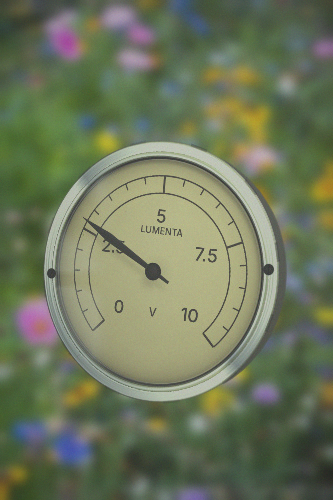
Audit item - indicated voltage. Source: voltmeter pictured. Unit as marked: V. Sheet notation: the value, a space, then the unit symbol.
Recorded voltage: 2.75 V
